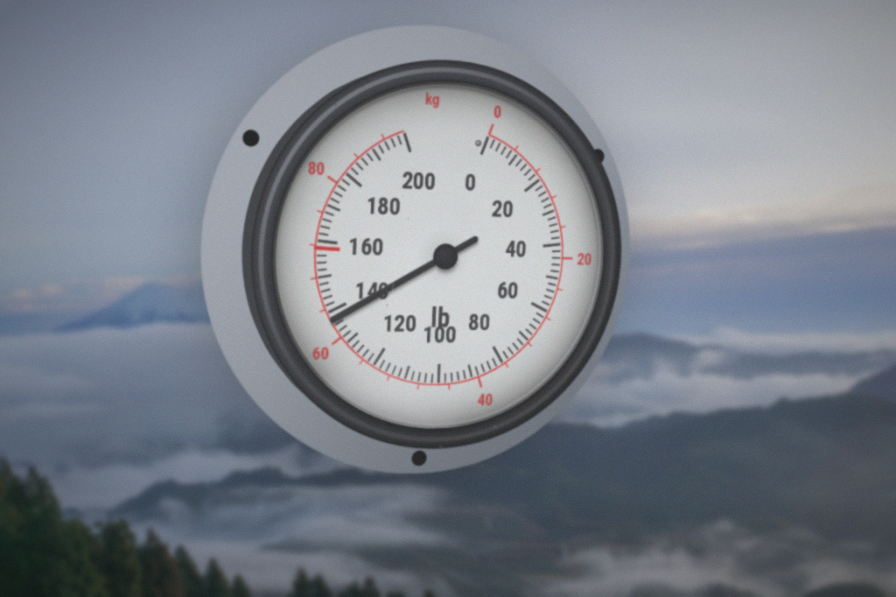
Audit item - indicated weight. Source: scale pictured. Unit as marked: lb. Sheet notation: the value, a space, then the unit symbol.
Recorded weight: 138 lb
